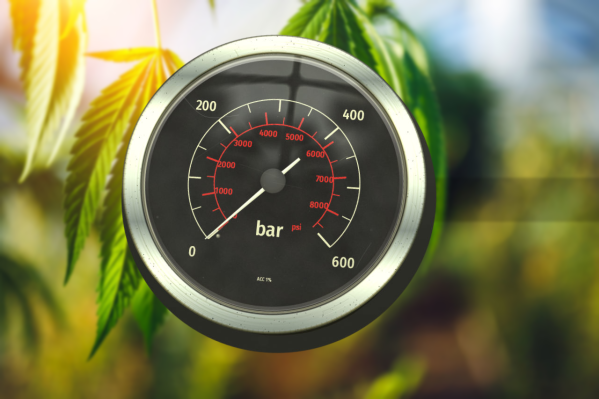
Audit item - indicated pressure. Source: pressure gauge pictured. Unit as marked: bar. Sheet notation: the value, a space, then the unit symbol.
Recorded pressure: 0 bar
